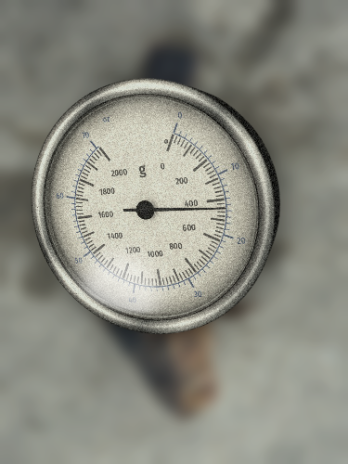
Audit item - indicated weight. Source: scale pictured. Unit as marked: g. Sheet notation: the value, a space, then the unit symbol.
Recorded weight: 440 g
